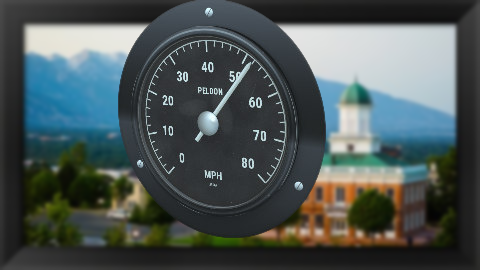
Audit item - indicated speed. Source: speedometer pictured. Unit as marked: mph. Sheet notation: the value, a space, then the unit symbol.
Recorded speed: 52 mph
